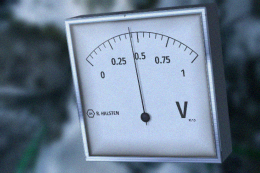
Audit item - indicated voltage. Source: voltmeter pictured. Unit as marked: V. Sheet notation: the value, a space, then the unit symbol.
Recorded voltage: 0.45 V
